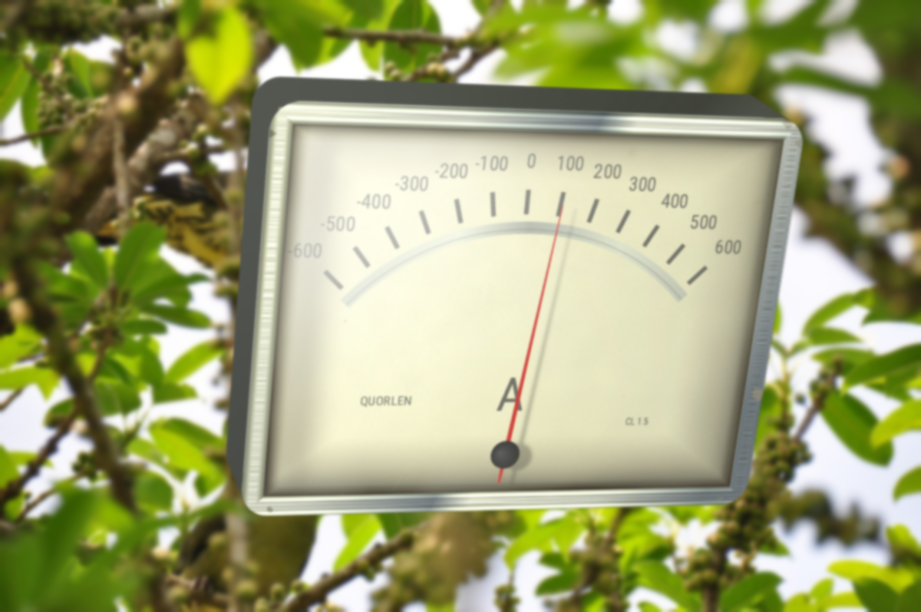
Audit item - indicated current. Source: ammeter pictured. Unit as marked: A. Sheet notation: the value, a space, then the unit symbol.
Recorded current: 100 A
